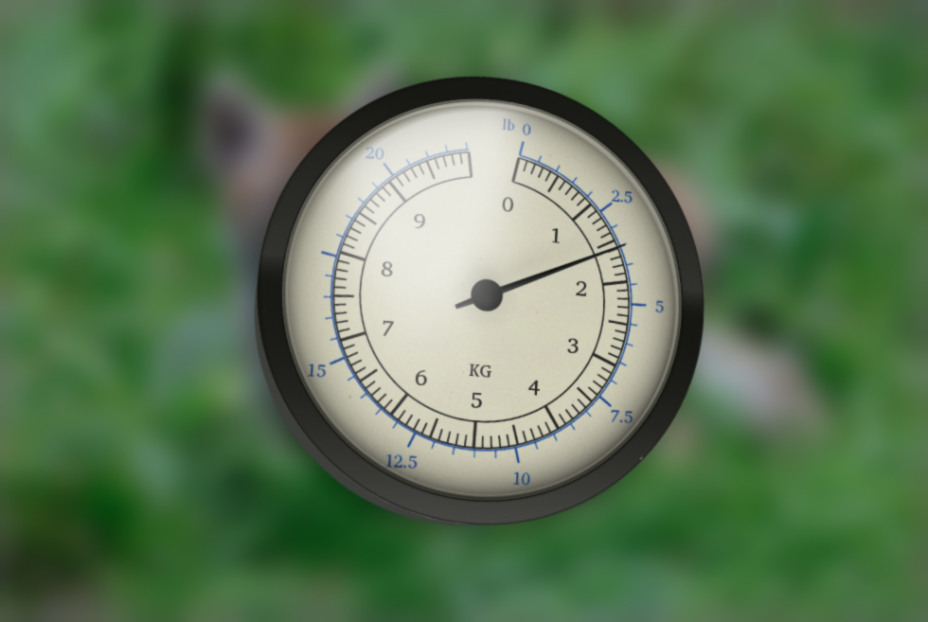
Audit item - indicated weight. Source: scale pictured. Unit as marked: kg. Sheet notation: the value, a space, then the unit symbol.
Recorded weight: 1.6 kg
